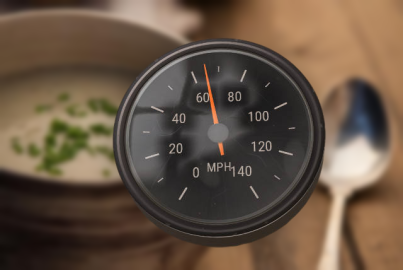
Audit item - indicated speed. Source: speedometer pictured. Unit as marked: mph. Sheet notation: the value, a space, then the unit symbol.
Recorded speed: 65 mph
